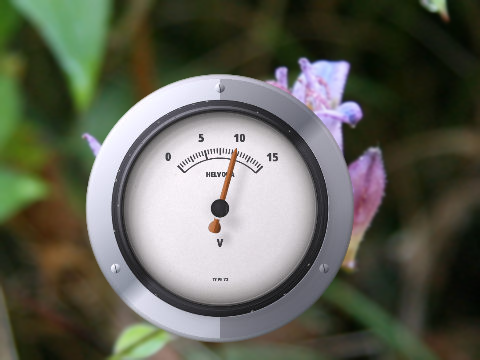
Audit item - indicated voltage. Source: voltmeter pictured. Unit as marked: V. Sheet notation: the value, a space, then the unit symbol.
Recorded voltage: 10 V
